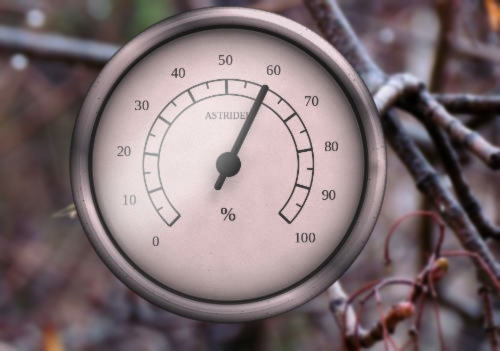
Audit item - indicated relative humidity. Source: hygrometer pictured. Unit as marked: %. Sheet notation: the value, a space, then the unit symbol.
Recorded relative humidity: 60 %
